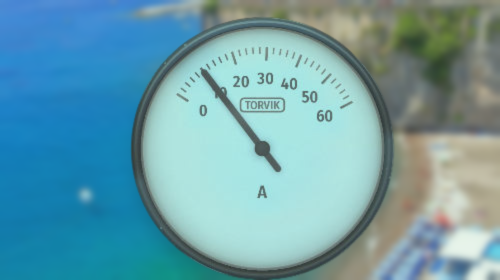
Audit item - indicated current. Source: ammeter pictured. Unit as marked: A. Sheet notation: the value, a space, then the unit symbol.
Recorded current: 10 A
